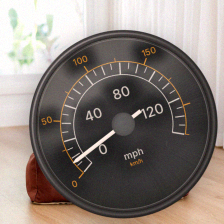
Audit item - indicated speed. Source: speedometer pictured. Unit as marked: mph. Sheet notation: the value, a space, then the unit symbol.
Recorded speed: 7.5 mph
